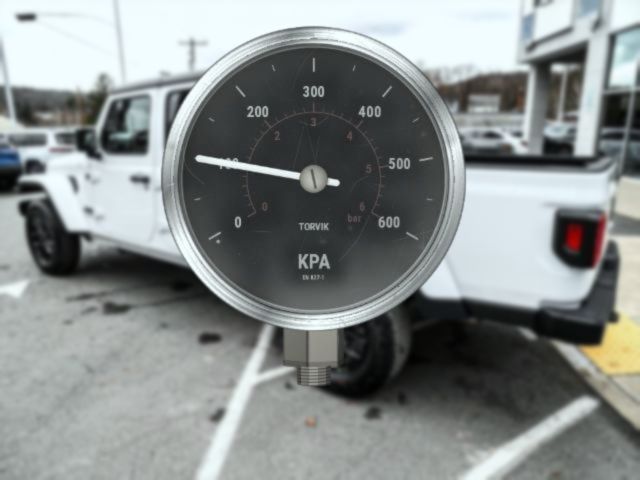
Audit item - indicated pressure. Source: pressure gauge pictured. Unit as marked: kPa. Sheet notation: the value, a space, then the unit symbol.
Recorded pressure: 100 kPa
